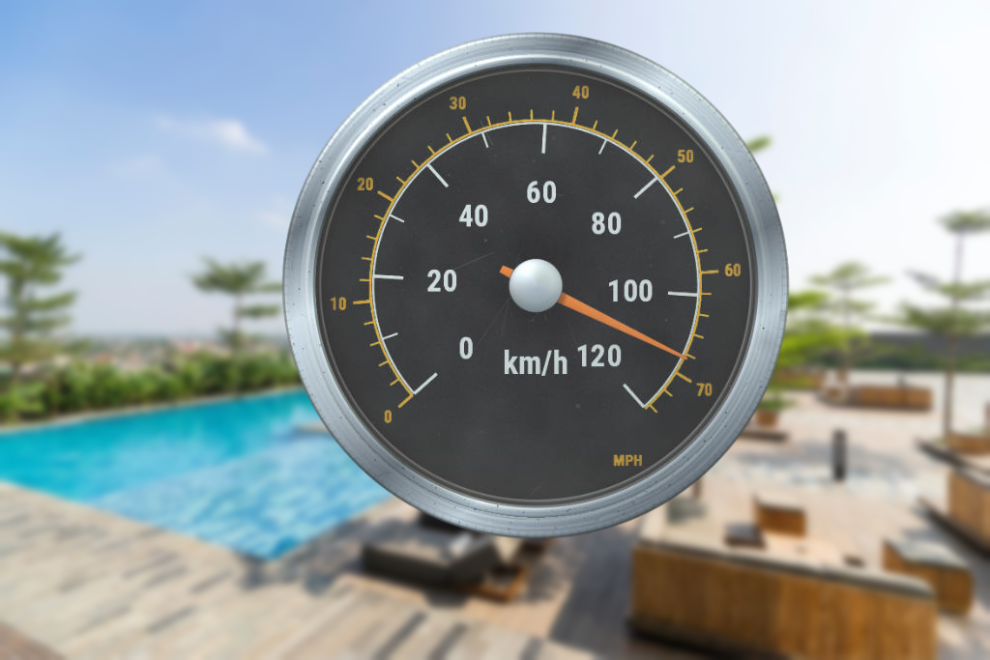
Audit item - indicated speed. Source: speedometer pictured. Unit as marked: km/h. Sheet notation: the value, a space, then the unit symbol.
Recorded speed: 110 km/h
